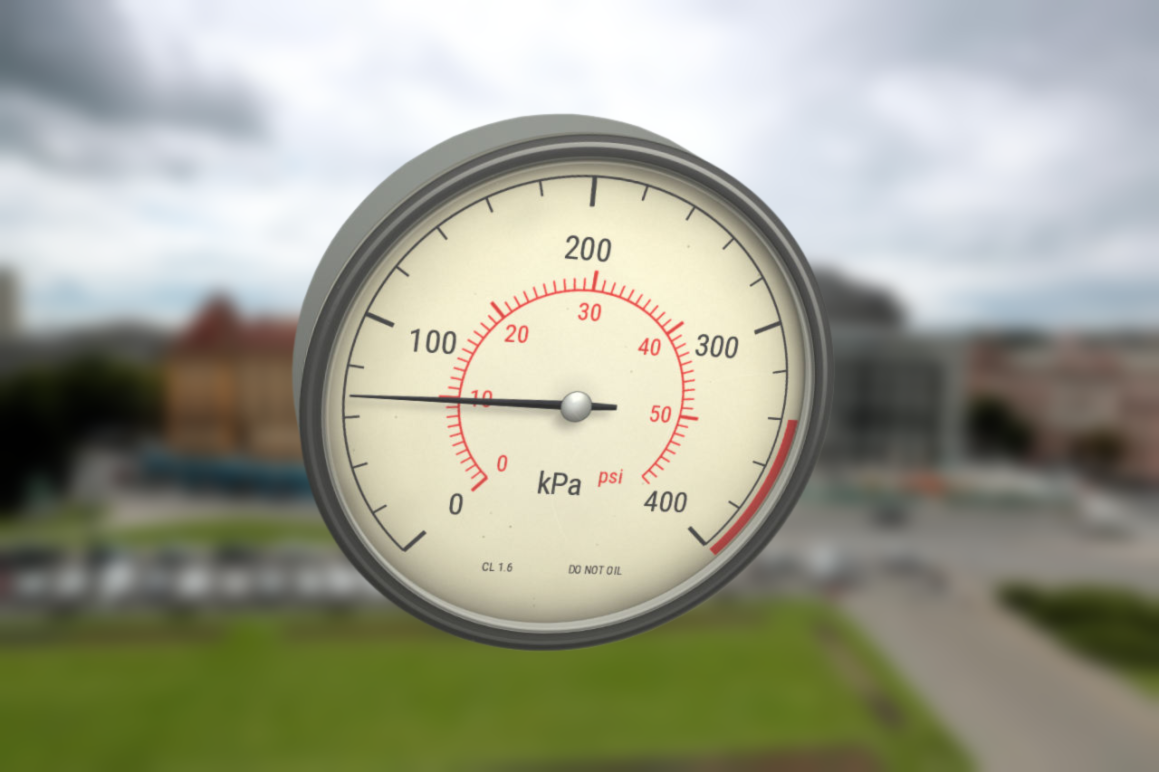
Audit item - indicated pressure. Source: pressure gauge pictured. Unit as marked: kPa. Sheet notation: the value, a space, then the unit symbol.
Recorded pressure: 70 kPa
